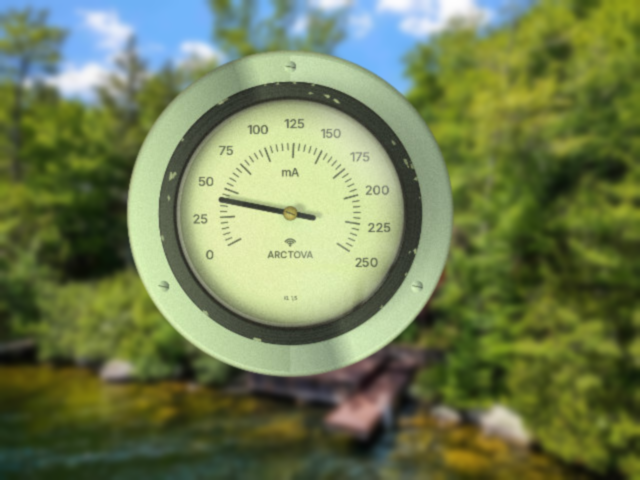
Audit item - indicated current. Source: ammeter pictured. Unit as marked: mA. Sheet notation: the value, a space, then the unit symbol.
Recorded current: 40 mA
